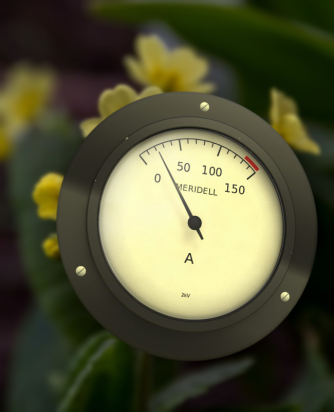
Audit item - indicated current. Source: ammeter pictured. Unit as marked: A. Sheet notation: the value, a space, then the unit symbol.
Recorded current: 20 A
